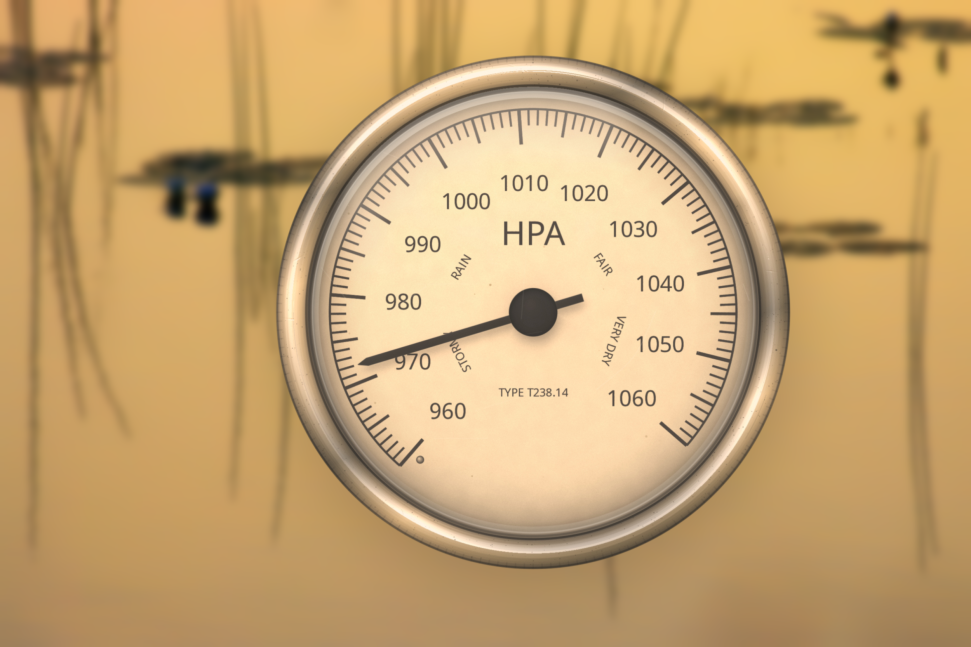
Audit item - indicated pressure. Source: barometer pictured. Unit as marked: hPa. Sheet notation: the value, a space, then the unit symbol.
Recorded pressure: 972 hPa
